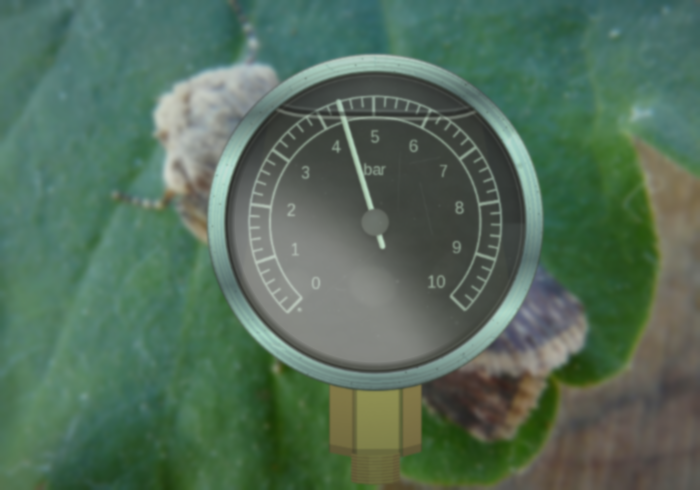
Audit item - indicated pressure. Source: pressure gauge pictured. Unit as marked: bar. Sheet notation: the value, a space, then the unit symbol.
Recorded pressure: 4.4 bar
